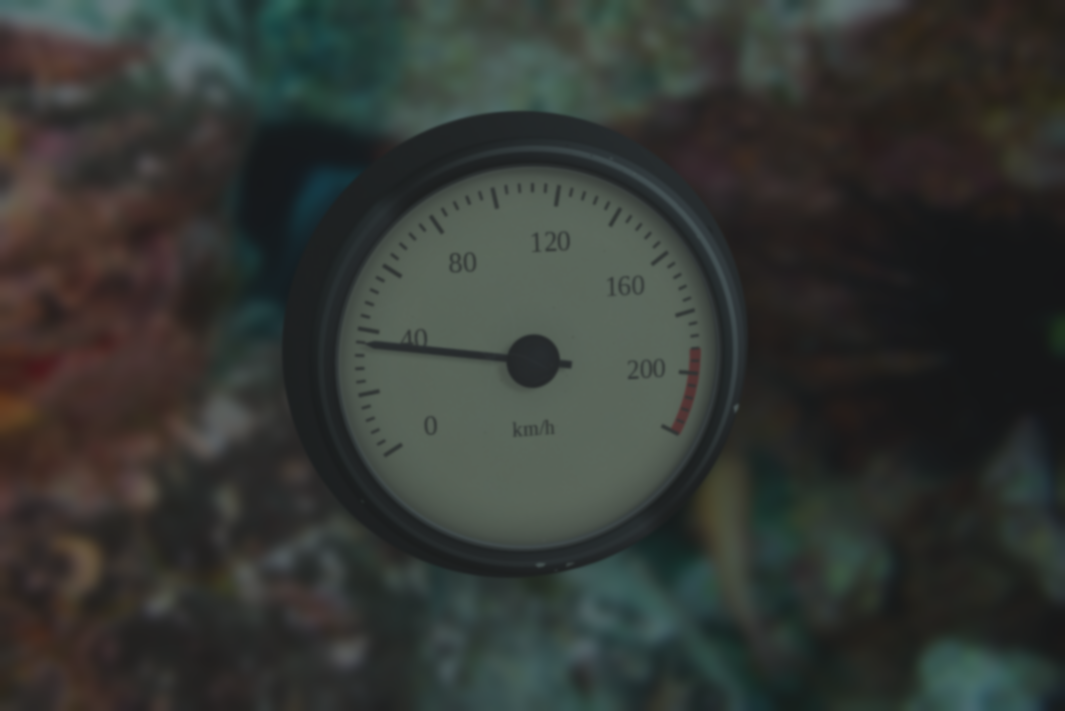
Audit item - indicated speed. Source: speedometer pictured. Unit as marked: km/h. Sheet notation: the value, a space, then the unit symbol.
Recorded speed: 36 km/h
